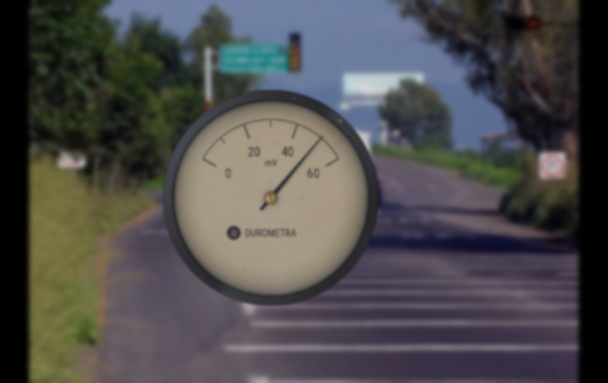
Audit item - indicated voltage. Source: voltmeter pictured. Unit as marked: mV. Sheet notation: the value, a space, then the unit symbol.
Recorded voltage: 50 mV
